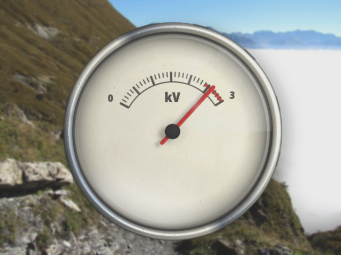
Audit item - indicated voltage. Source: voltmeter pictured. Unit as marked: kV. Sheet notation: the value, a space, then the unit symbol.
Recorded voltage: 2.6 kV
